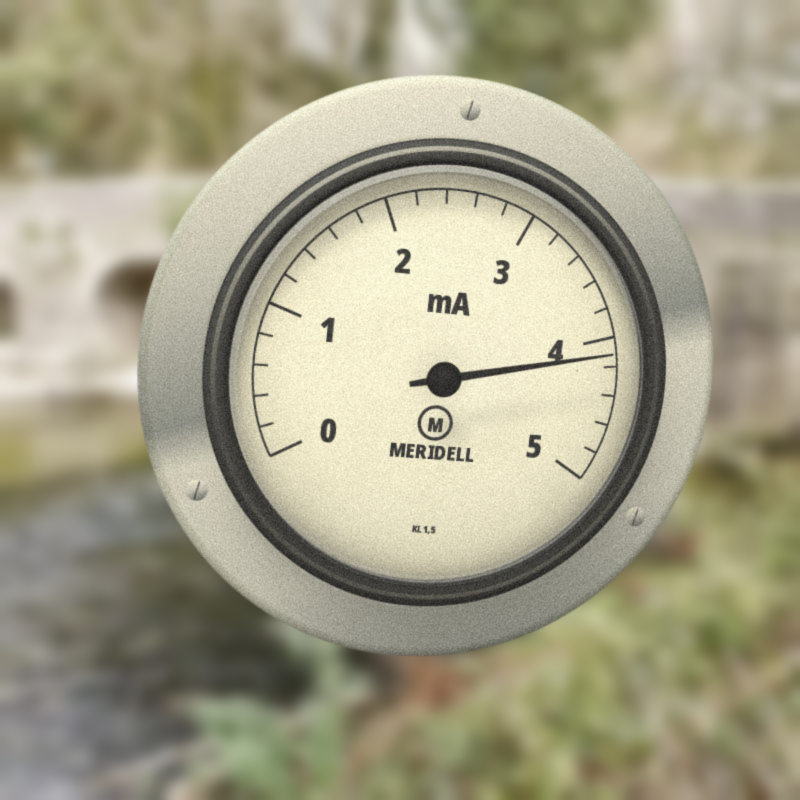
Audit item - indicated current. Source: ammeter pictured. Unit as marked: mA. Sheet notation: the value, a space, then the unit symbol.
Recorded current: 4.1 mA
